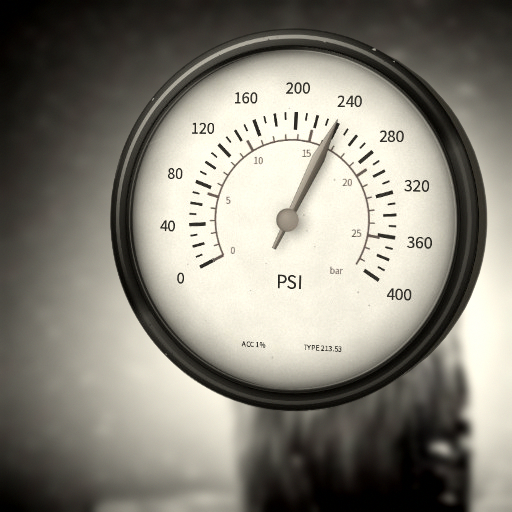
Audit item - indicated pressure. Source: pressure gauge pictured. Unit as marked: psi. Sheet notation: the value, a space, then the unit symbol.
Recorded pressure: 240 psi
